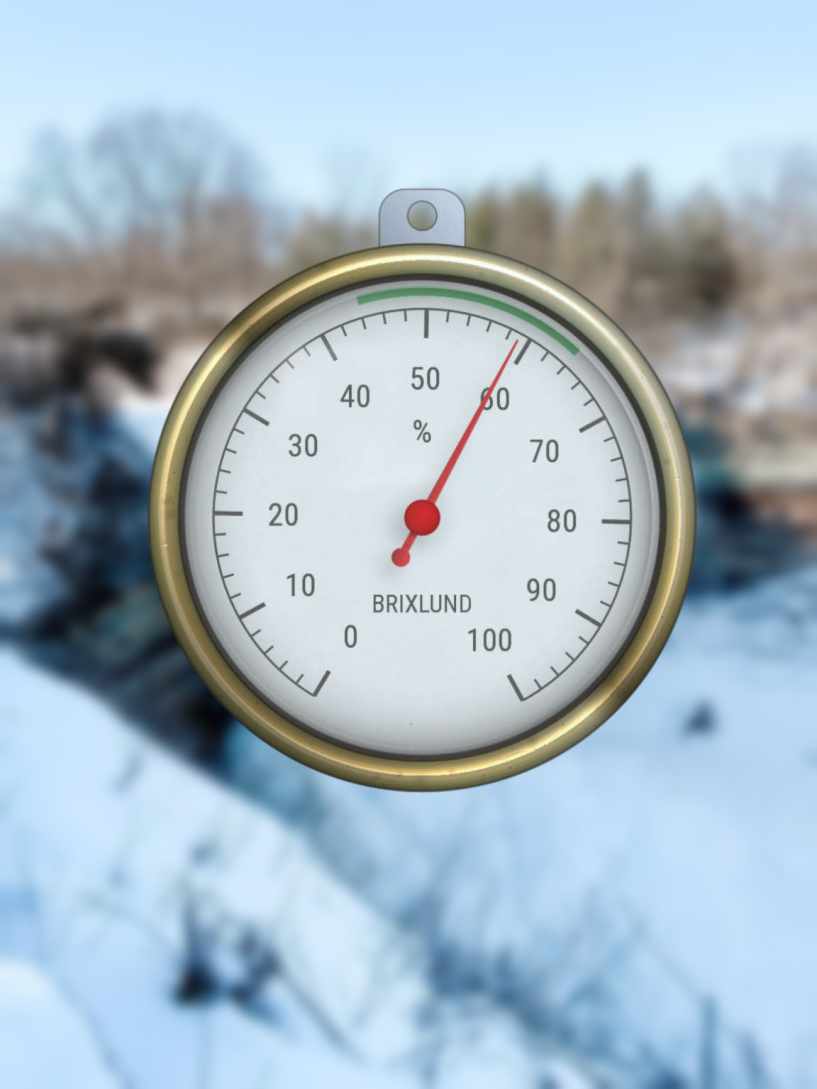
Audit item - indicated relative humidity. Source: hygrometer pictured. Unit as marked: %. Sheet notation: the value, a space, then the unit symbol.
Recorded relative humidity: 59 %
